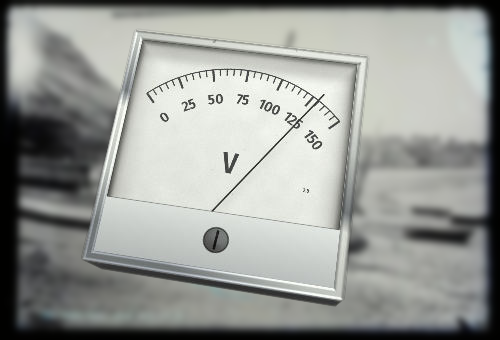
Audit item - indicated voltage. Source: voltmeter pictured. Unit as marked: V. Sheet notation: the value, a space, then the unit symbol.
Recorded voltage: 130 V
